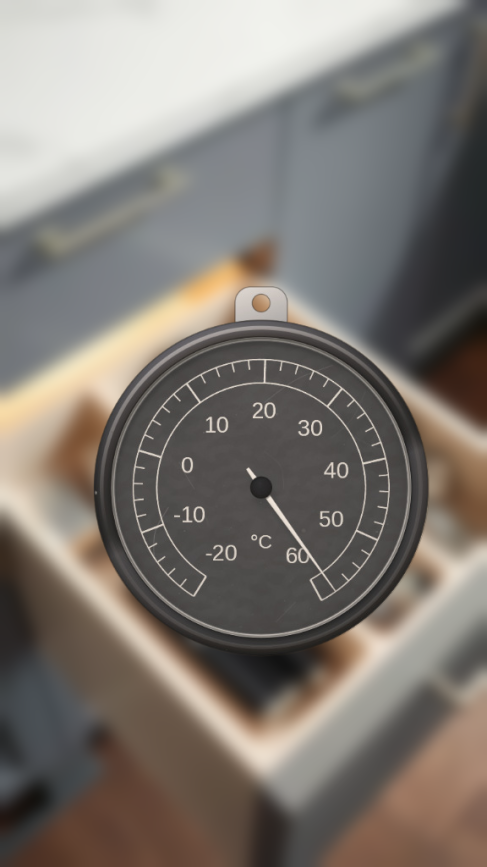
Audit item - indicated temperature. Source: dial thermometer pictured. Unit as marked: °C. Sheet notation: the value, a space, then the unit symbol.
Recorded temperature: 58 °C
